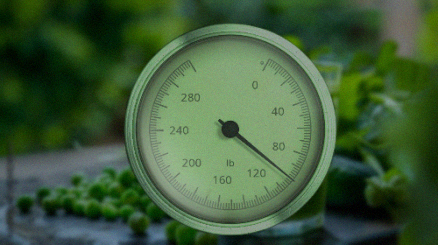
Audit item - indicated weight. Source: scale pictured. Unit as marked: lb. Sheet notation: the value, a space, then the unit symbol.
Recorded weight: 100 lb
